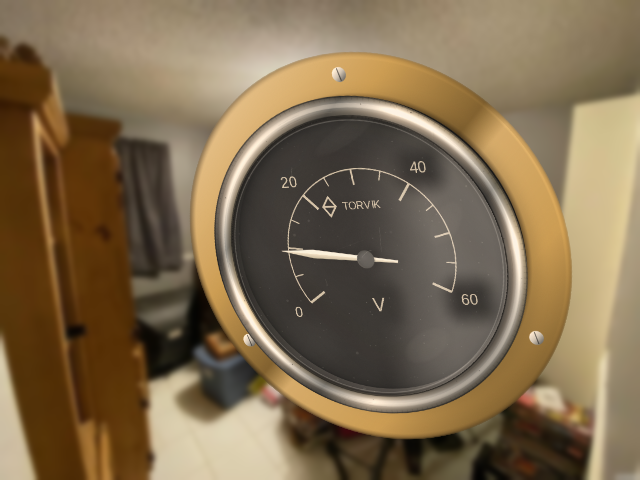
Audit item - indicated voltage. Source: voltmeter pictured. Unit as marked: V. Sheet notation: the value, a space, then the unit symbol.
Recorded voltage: 10 V
